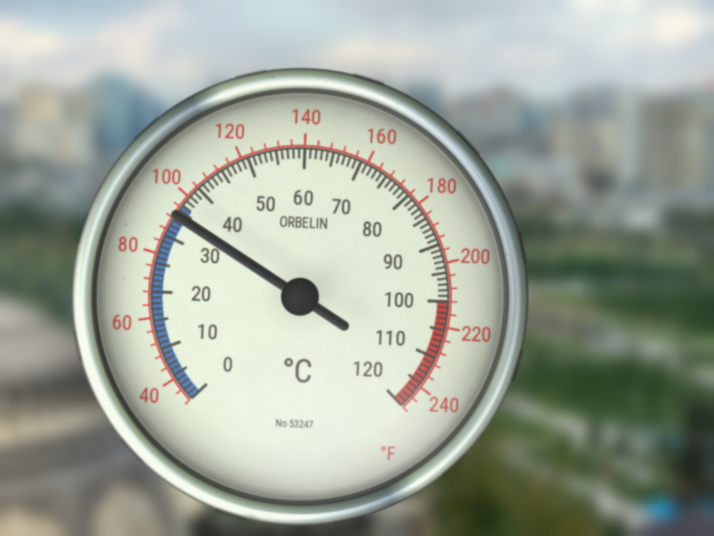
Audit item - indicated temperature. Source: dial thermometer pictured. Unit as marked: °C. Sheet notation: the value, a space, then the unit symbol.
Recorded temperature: 34 °C
